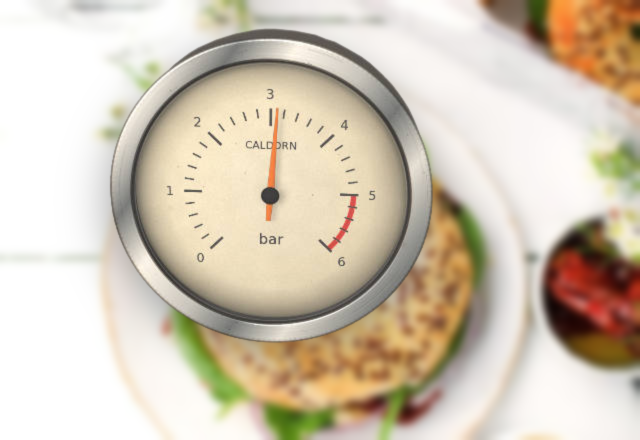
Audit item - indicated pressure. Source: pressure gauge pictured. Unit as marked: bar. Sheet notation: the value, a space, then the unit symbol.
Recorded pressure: 3.1 bar
